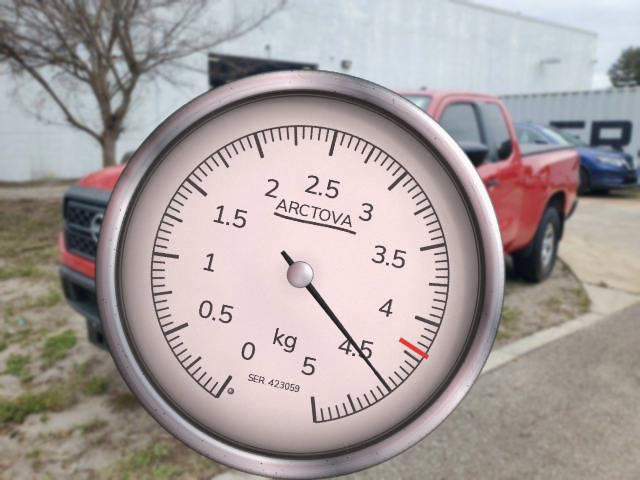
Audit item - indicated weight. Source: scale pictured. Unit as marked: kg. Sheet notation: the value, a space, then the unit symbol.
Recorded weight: 4.5 kg
